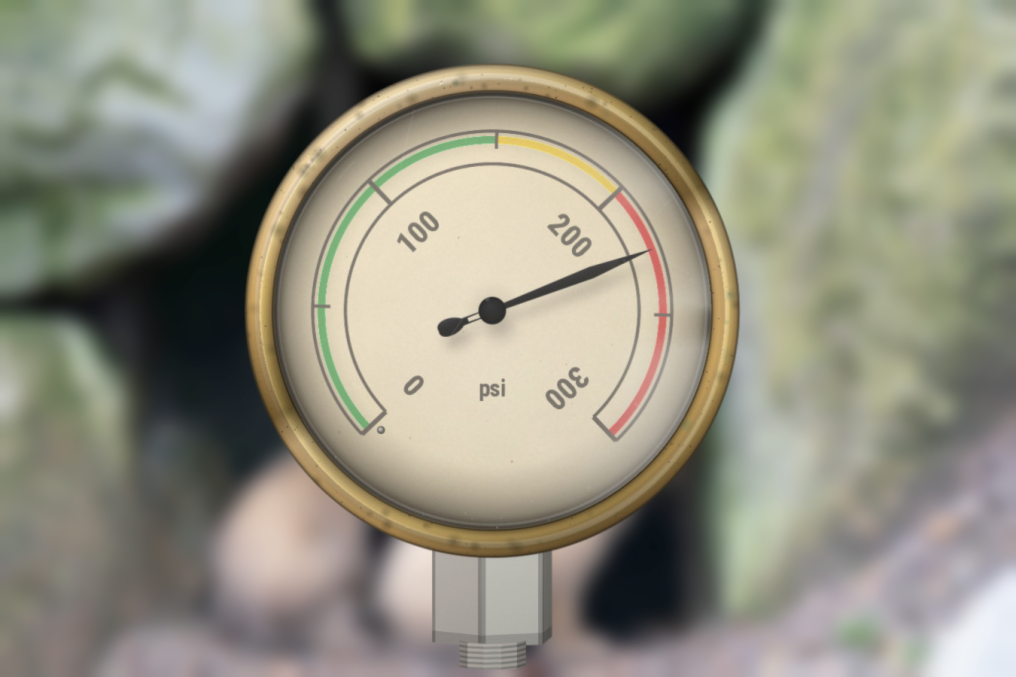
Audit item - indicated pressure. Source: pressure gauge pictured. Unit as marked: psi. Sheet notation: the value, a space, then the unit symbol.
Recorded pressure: 225 psi
